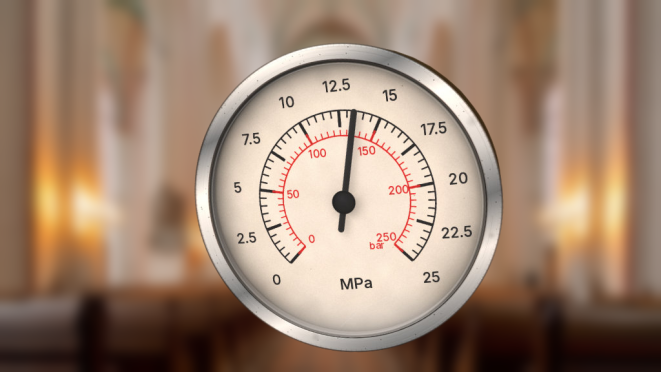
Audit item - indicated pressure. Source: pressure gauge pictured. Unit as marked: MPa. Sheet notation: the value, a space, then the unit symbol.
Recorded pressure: 13.5 MPa
